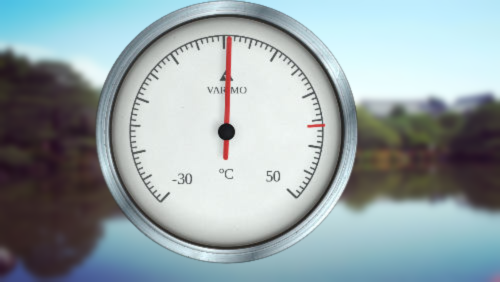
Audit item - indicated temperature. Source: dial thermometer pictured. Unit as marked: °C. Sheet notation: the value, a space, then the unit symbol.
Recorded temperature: 11 °C
